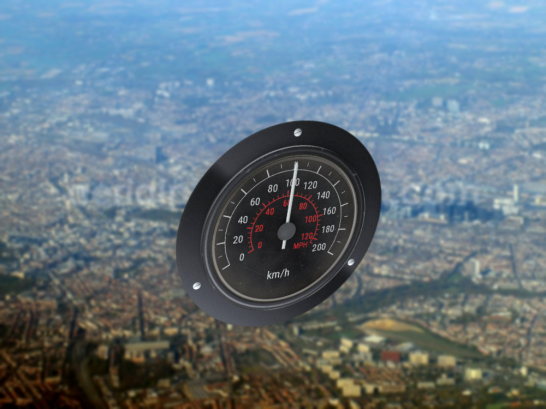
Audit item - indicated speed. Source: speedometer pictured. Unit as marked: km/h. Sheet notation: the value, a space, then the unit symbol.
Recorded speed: 100 km/h
